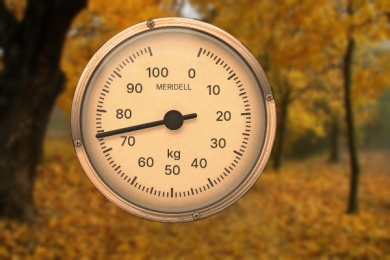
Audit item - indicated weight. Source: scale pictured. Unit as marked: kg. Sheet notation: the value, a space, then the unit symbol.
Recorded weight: 74 kg
